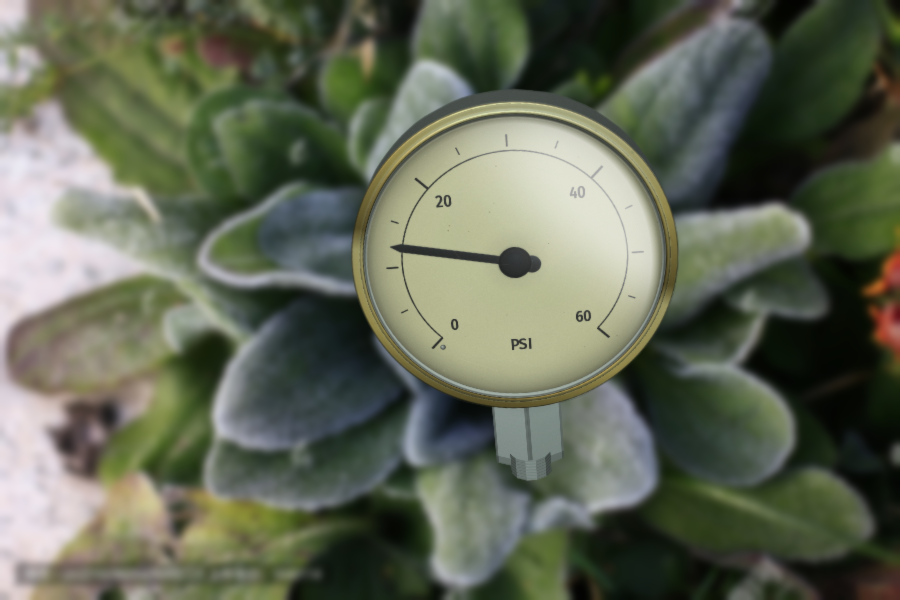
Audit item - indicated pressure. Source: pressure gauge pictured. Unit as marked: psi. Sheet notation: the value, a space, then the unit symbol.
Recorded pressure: 12.5 psi
